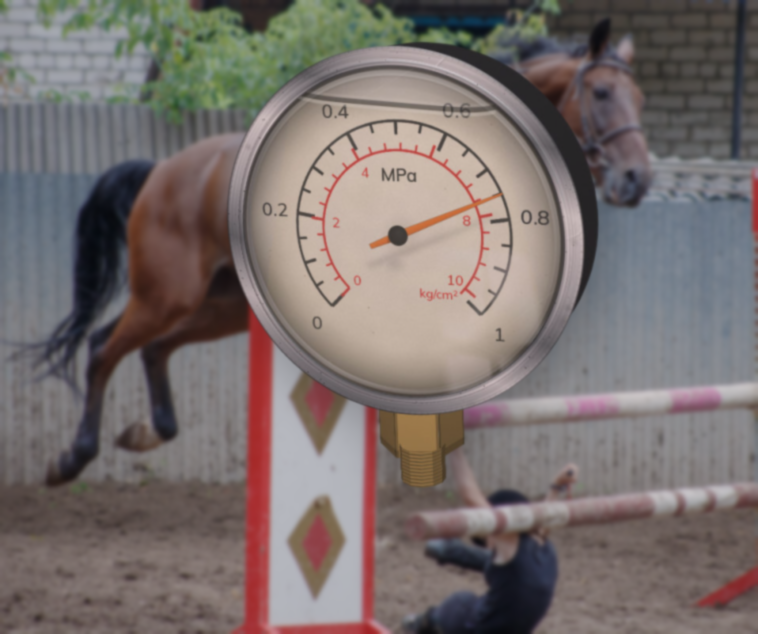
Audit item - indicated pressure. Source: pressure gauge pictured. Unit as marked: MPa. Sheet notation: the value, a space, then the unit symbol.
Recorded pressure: 0.75 MPa
